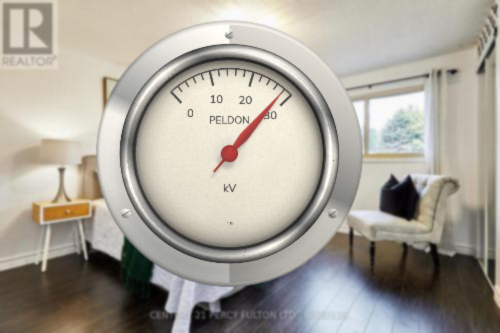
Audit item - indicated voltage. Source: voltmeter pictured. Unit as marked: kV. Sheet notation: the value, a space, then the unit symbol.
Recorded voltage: 28 kV
